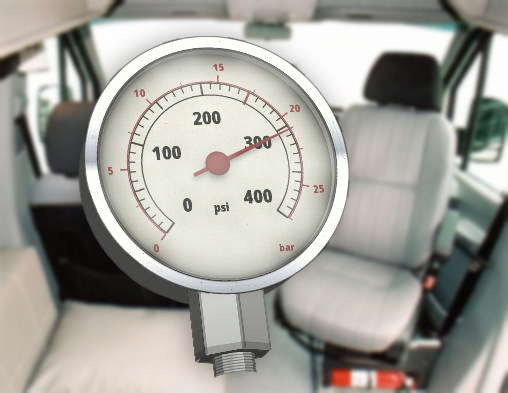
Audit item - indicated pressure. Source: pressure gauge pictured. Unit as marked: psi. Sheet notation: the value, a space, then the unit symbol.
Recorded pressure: 305 psi
